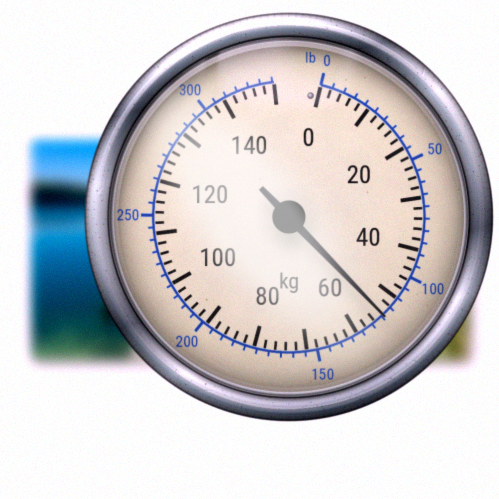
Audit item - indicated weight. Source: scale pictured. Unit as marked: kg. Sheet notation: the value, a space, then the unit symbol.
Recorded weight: 54 kg
